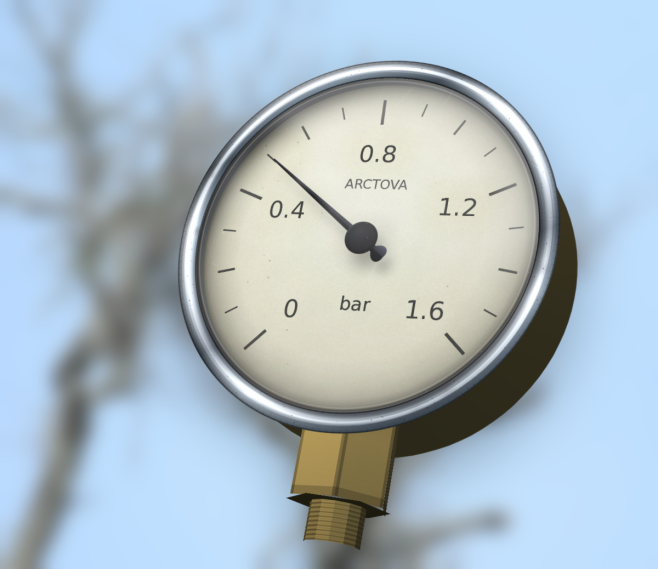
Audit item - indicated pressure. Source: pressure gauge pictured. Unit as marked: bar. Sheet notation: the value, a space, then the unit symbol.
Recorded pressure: 0.5 bar
